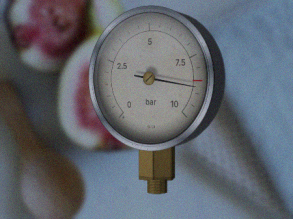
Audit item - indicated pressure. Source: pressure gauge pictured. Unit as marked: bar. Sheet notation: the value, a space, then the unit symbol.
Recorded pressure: 8.75 bar
